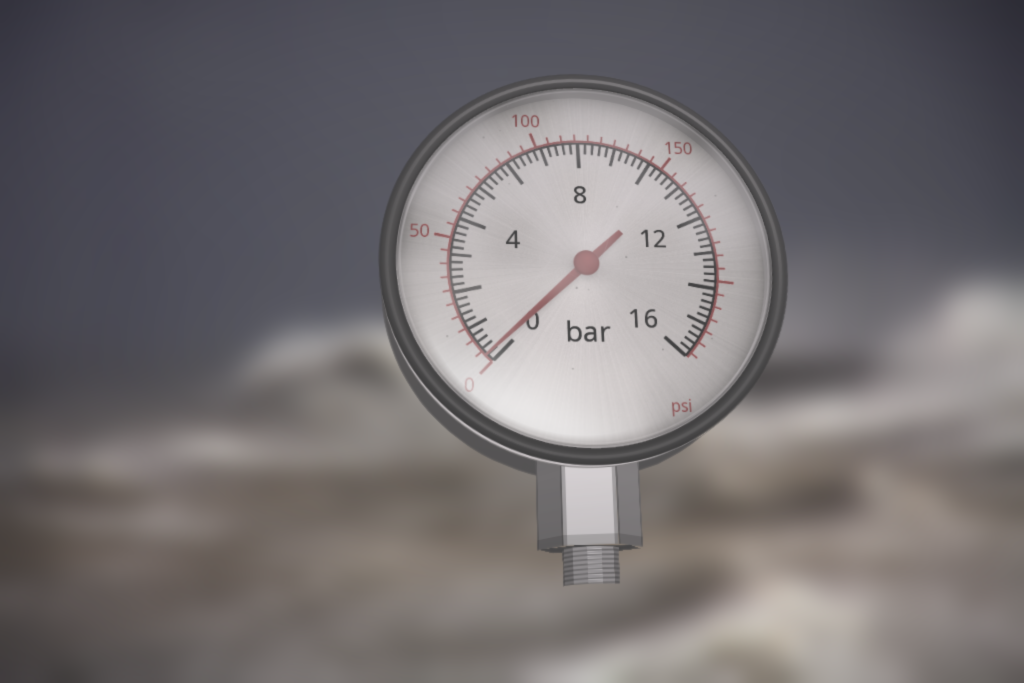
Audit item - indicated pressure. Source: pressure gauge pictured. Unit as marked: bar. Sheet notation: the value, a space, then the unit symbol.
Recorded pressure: 0.2 bar
